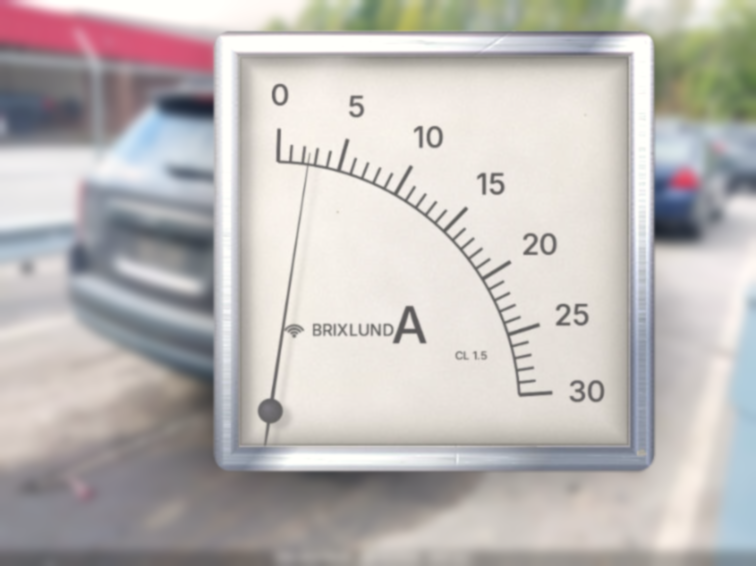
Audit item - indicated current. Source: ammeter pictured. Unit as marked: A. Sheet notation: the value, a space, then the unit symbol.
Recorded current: 2.5 A
